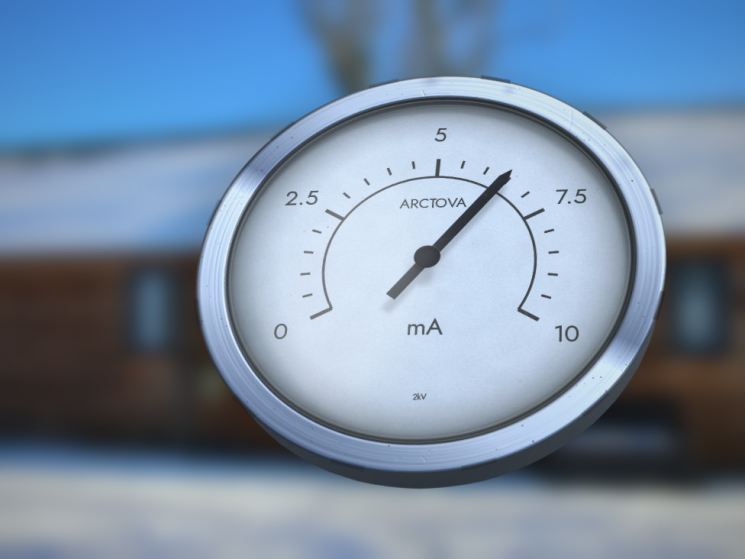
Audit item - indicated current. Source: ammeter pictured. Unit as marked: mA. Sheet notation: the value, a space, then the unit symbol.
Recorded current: 6.5 mA
